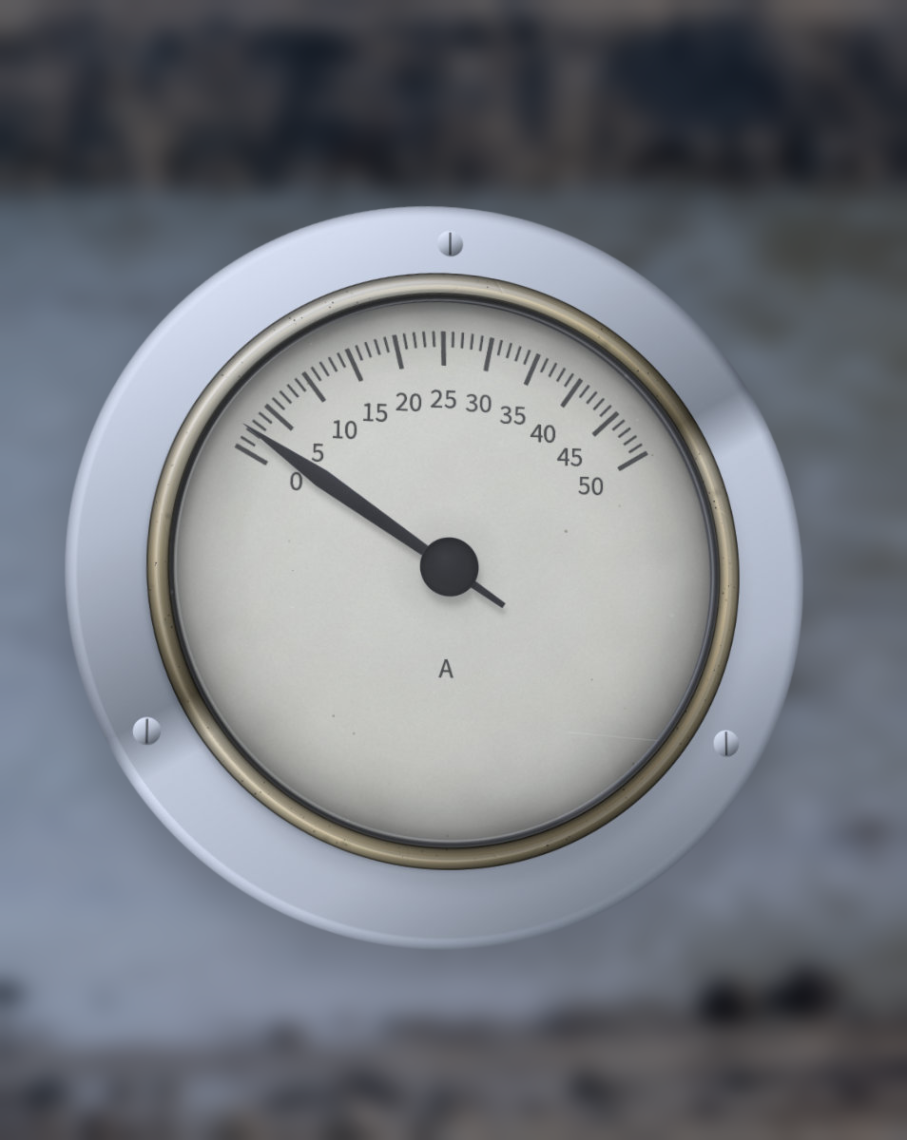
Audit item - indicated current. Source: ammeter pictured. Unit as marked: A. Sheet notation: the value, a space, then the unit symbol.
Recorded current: 2 A
